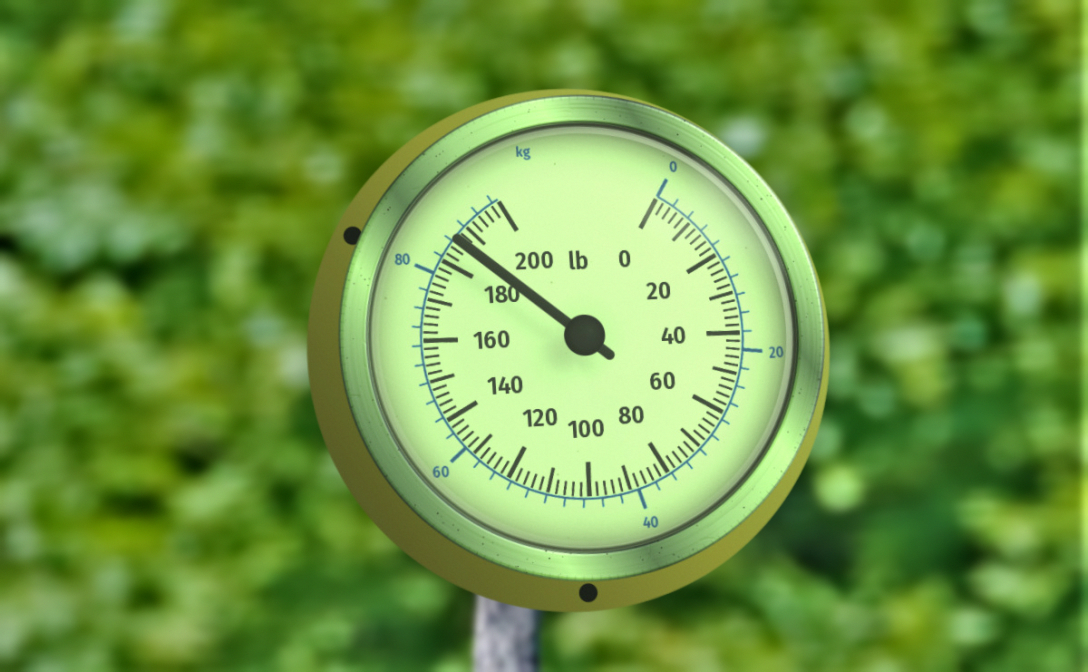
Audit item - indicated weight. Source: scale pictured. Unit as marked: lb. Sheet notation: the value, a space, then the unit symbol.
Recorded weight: 186 lb
